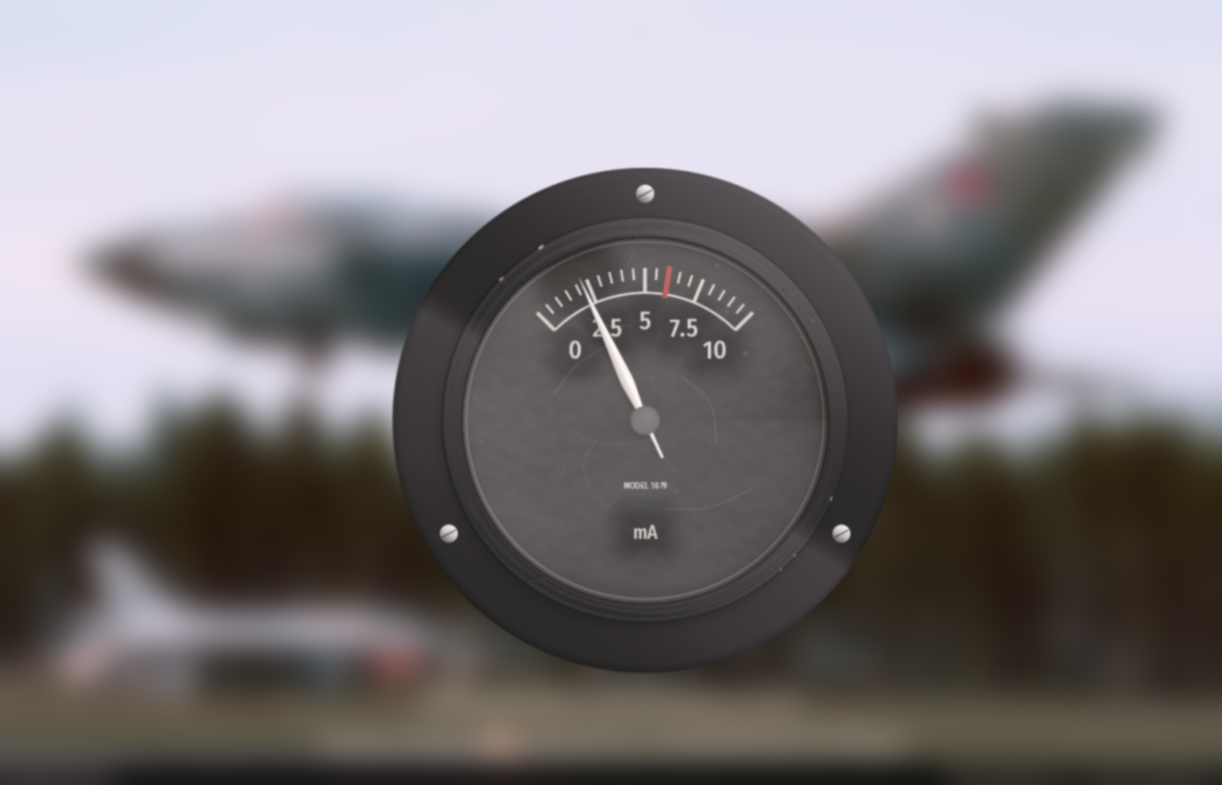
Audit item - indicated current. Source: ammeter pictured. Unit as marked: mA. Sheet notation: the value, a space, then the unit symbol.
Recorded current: 2.25 mA
